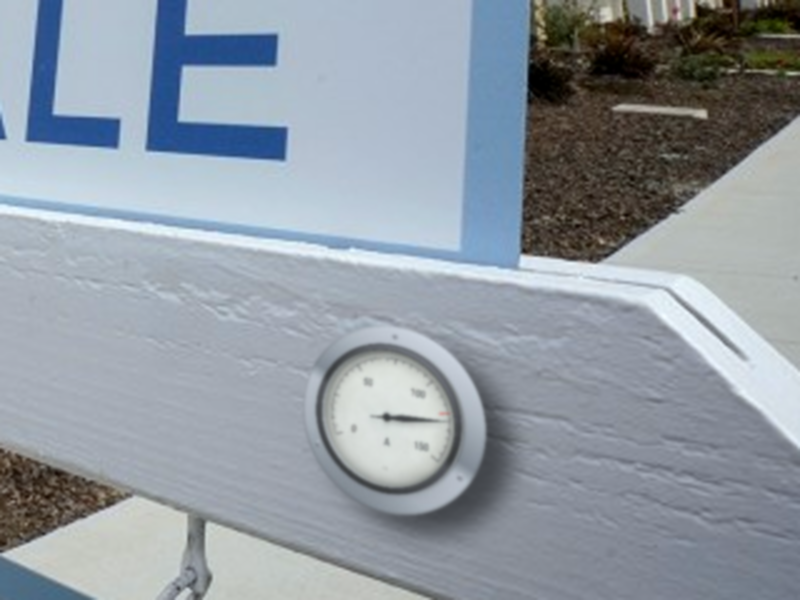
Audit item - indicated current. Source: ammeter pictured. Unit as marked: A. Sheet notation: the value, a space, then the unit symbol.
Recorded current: 125 A
